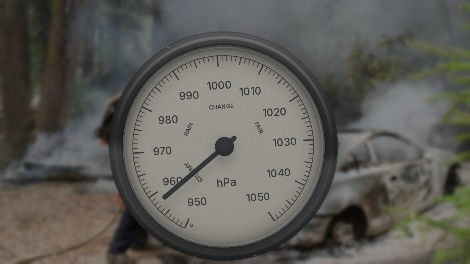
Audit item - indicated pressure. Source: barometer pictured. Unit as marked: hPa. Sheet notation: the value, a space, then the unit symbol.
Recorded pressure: 958 hPa
